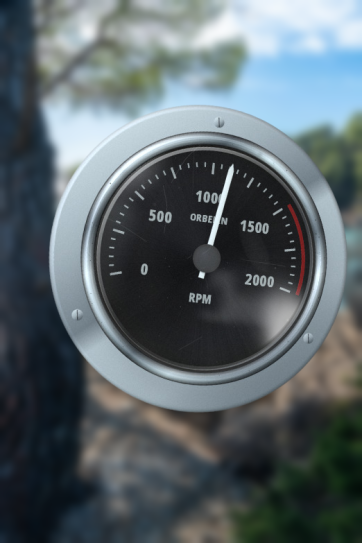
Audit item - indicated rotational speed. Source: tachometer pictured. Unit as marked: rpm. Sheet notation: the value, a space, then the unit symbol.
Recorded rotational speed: 1100 rpm
